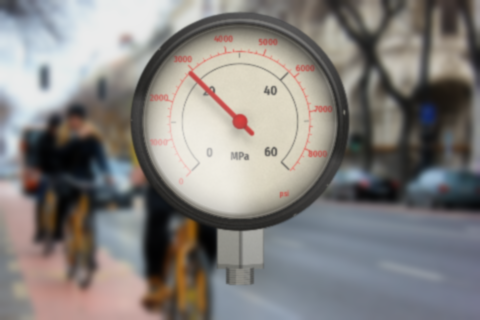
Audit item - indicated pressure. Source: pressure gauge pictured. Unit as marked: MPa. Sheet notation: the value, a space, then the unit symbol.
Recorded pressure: 20 MPa
